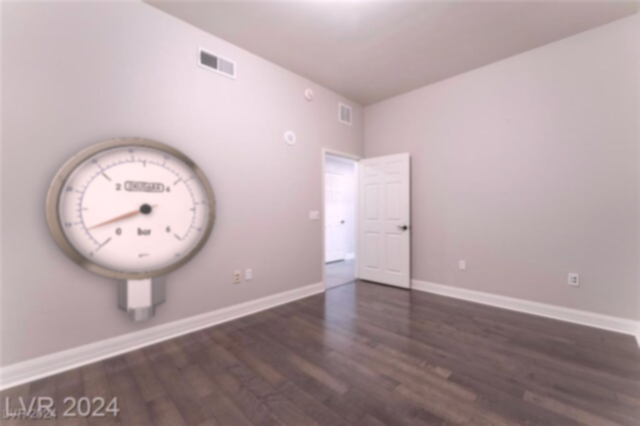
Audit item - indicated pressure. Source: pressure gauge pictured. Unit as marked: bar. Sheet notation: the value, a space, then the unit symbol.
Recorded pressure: 0.5 bar
